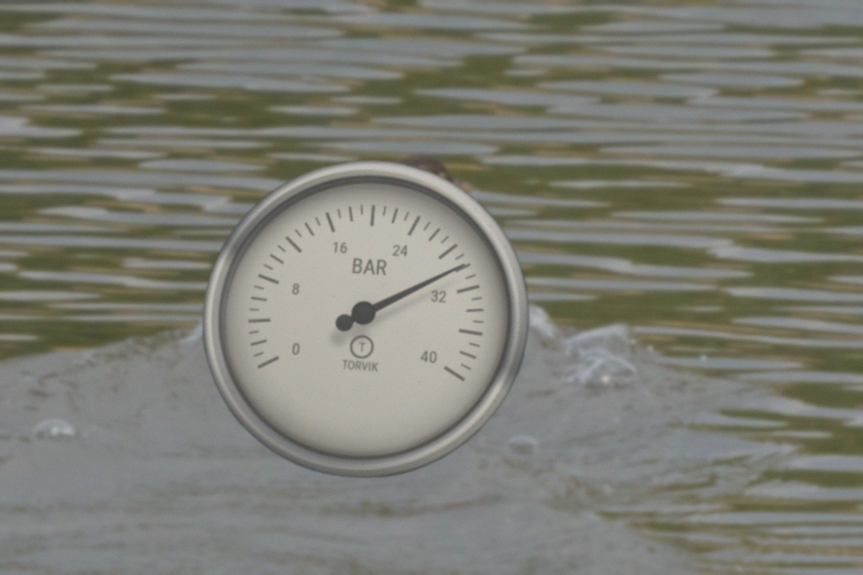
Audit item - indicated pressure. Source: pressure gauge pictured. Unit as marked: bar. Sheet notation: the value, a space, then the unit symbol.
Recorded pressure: 30 bar
